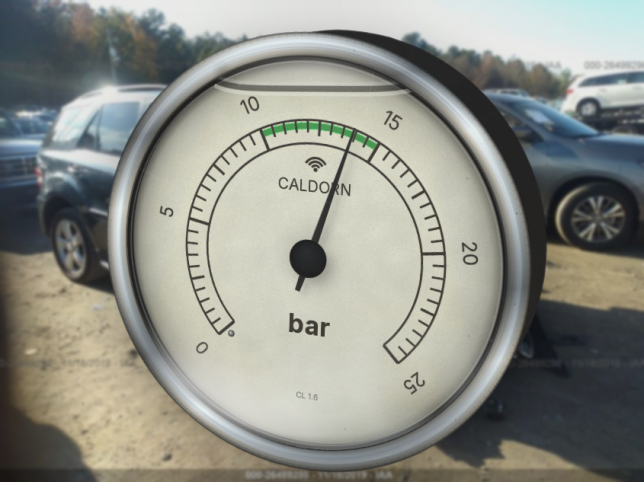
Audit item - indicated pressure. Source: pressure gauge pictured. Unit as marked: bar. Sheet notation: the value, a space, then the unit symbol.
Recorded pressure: 14 bar
